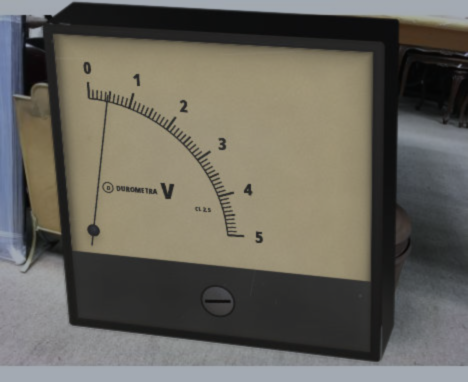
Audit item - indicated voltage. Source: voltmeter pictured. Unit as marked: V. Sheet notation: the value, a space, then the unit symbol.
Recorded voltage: 0.5 V
